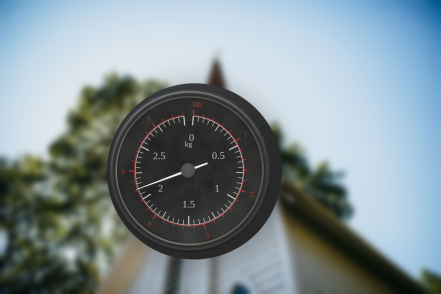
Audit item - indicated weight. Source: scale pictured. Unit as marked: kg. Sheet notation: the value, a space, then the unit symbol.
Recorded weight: 2.1 kg
